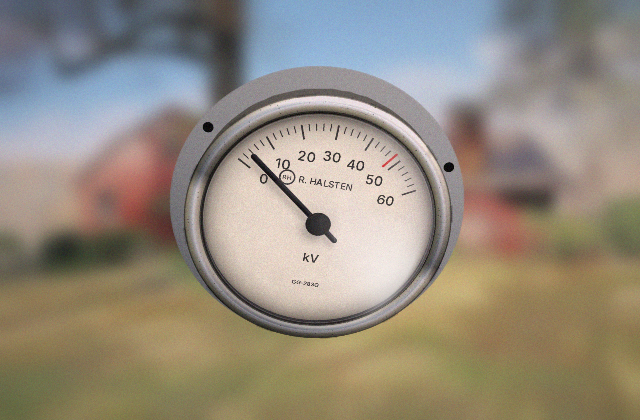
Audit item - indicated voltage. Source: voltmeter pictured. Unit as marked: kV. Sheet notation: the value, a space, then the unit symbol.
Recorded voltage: 4 kV
